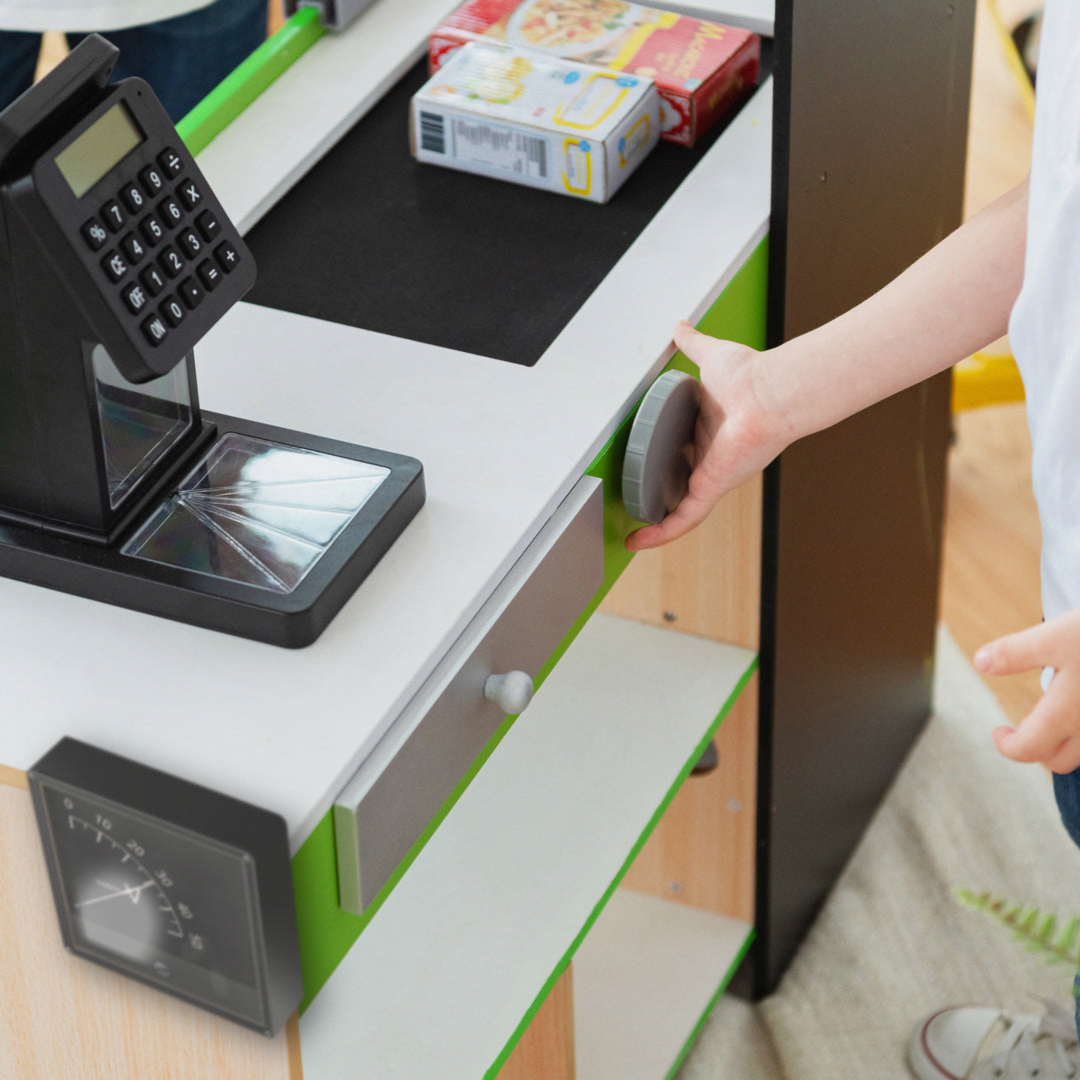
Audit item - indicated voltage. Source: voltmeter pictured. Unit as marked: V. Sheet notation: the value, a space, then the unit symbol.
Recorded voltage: 30 V
